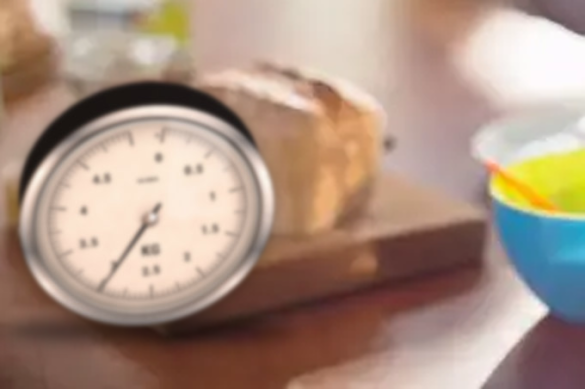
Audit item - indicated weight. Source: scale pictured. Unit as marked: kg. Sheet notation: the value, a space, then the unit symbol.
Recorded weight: 3 kg
